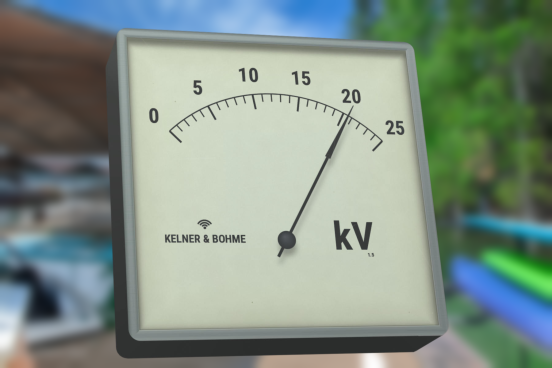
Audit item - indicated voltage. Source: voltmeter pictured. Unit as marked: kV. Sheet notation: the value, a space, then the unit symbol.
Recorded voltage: 20.5 kV
